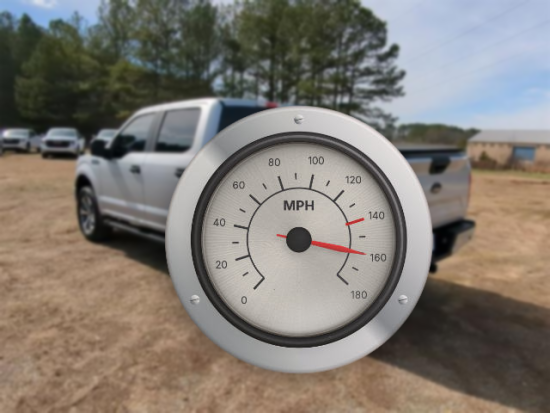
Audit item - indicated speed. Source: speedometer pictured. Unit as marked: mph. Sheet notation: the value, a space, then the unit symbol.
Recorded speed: 160 mph
